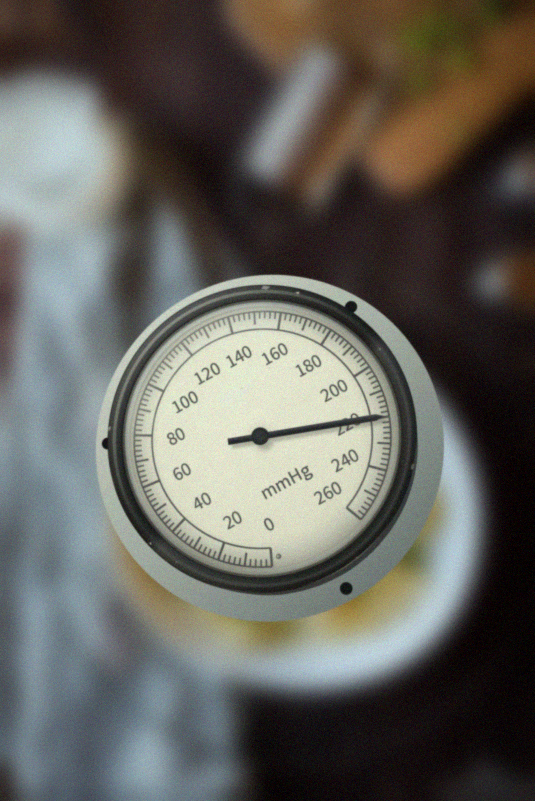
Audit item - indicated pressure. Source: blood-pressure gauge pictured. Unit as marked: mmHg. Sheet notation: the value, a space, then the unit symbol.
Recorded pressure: 220 mmHg
